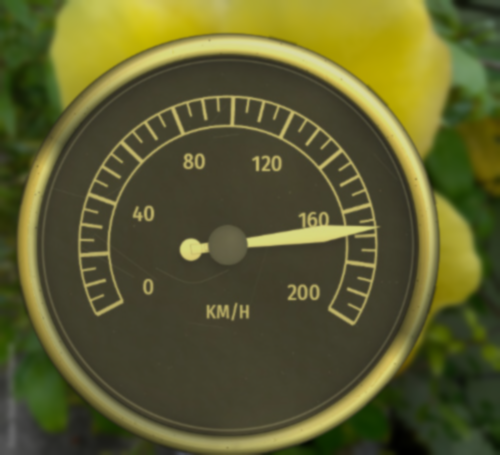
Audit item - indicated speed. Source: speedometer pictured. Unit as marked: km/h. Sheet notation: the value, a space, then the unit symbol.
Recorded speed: 167.5 km/h
